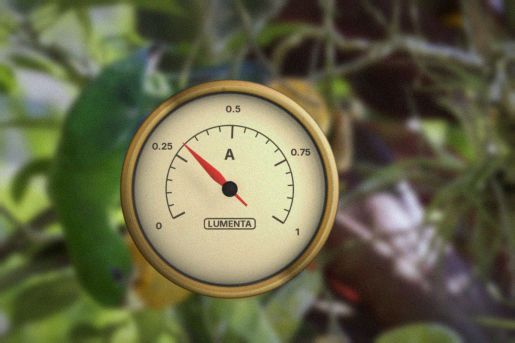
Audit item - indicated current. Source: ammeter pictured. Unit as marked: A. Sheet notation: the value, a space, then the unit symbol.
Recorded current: 0.3 A
